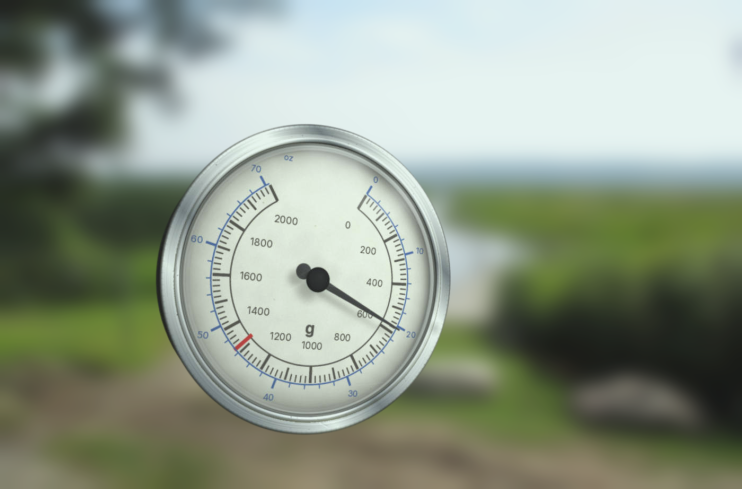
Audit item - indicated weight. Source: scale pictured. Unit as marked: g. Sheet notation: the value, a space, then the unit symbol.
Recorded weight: 580 g
